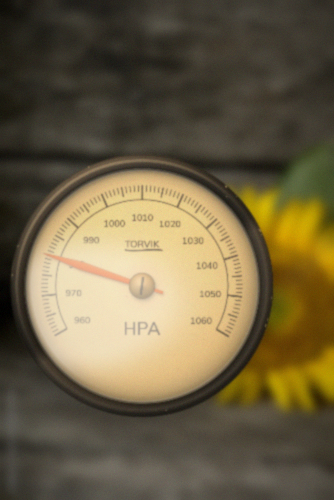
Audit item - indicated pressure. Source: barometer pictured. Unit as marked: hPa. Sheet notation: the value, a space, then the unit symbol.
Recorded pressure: 980 hPa
